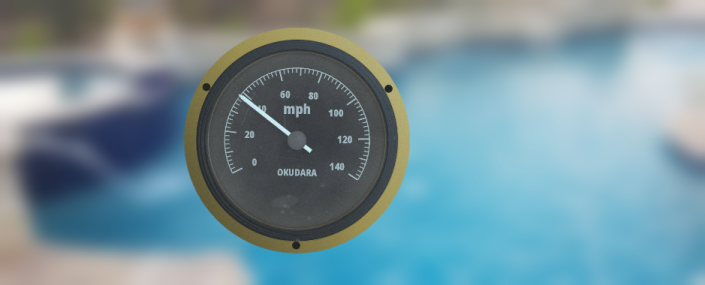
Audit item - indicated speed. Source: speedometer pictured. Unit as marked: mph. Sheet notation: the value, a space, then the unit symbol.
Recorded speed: 38 mph
